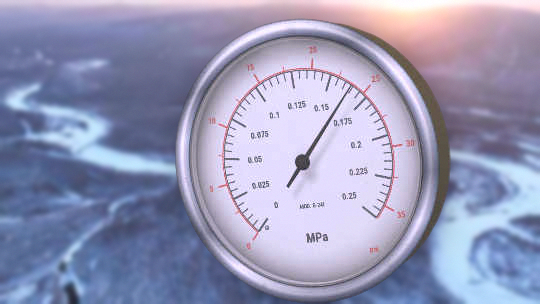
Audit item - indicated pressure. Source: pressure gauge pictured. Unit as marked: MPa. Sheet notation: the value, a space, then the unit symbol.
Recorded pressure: 0.165 MPa
